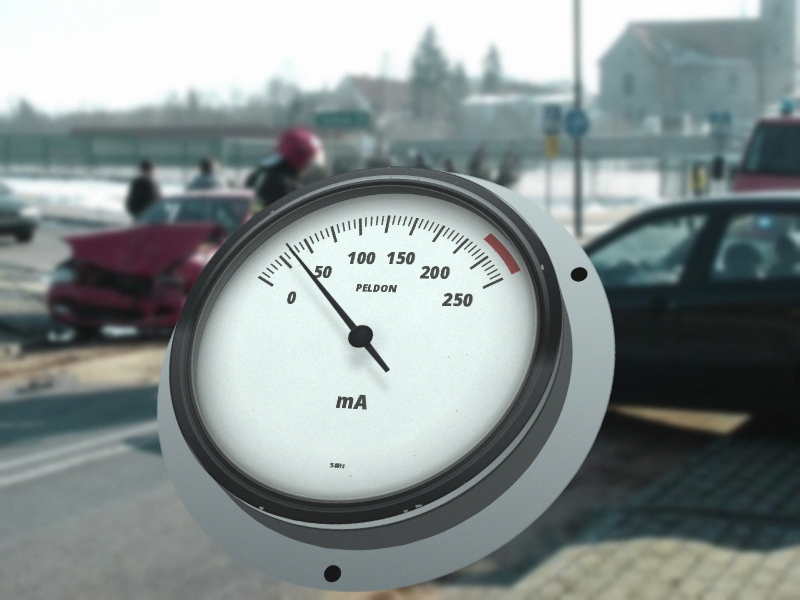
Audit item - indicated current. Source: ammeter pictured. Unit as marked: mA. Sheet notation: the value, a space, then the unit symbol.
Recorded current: 35 mA
